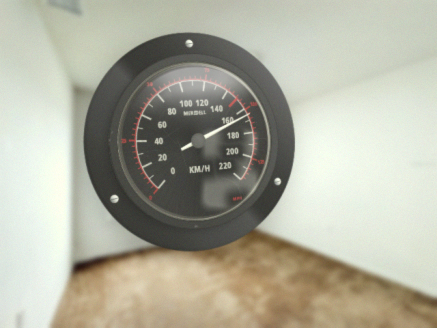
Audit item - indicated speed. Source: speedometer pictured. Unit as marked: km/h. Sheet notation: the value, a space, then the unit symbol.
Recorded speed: 165 km/h
